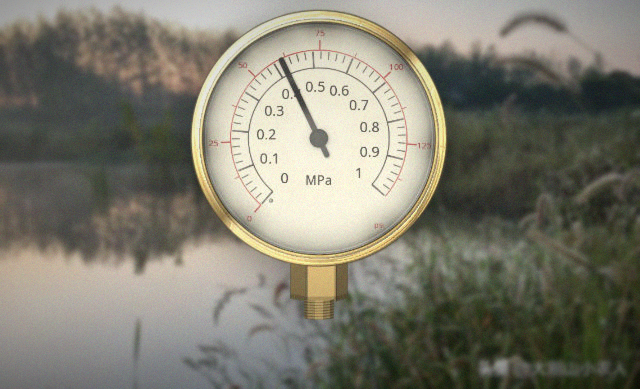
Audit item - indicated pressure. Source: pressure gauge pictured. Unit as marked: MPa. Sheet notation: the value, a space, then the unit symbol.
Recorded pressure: 0.42 MPa
